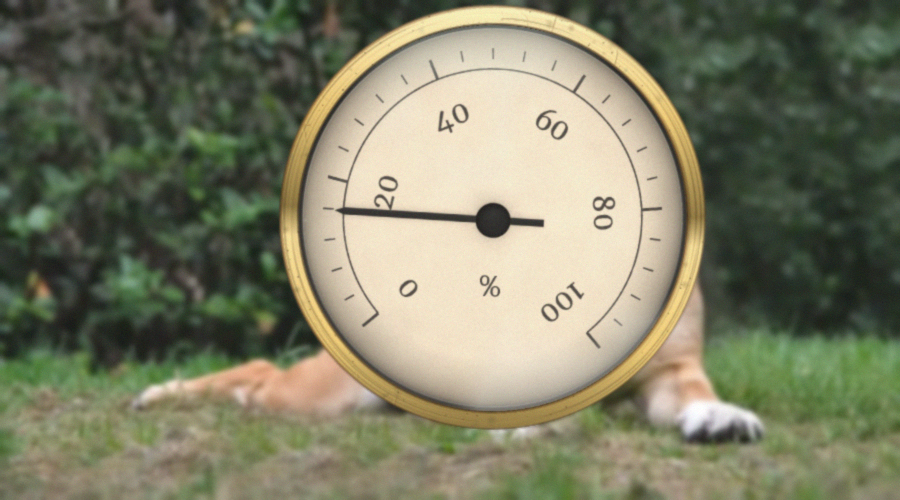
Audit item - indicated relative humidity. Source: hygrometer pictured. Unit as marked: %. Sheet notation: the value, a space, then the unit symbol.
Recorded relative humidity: 16 %
